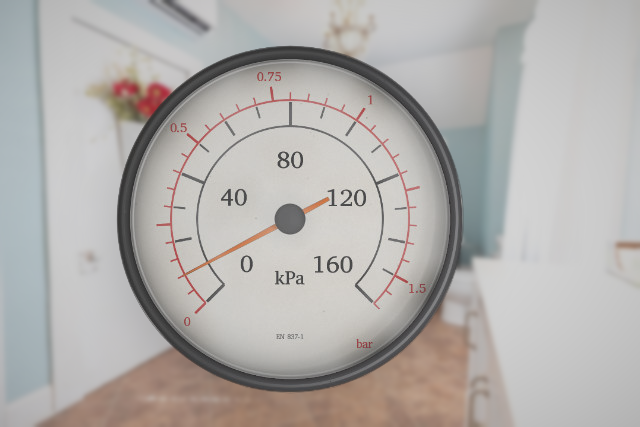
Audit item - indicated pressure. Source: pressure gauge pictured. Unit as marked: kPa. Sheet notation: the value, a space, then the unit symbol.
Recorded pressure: 10 kPa
